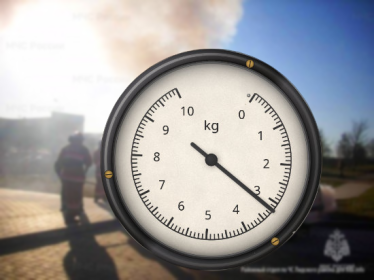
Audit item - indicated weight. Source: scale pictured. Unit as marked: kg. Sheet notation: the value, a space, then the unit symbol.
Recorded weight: 3.2 kg
